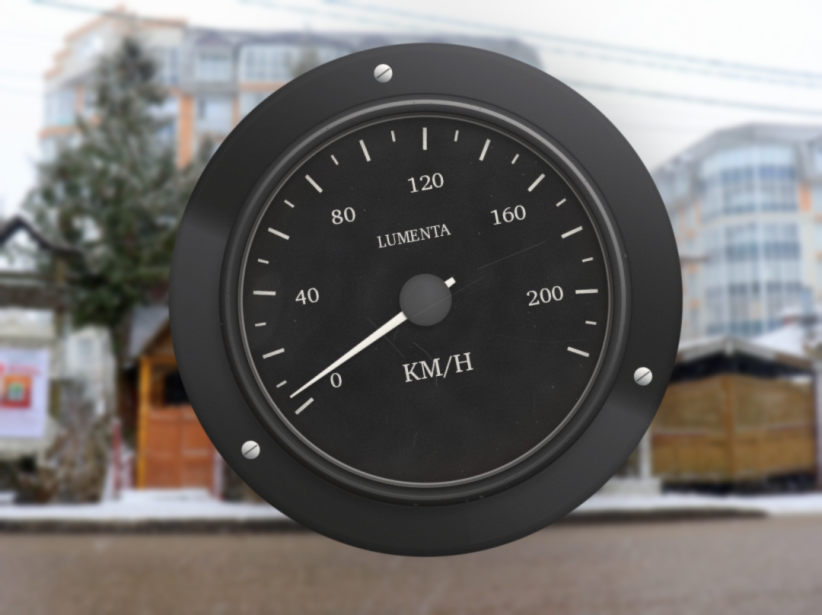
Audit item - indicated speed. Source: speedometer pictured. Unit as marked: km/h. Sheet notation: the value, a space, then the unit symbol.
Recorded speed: 5 km/h
